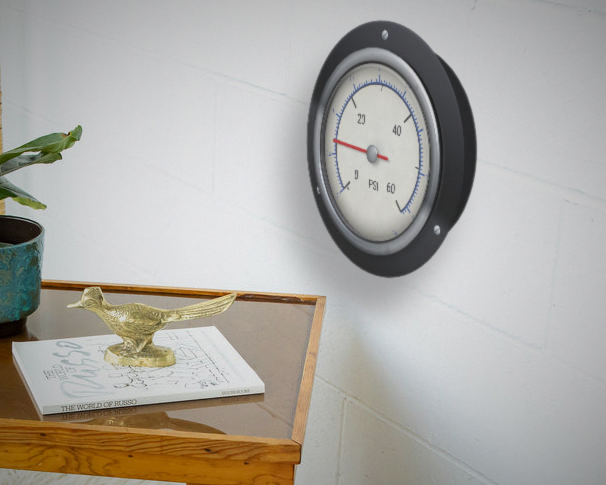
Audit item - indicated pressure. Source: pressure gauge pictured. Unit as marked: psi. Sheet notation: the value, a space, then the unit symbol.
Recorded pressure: 10 psi
